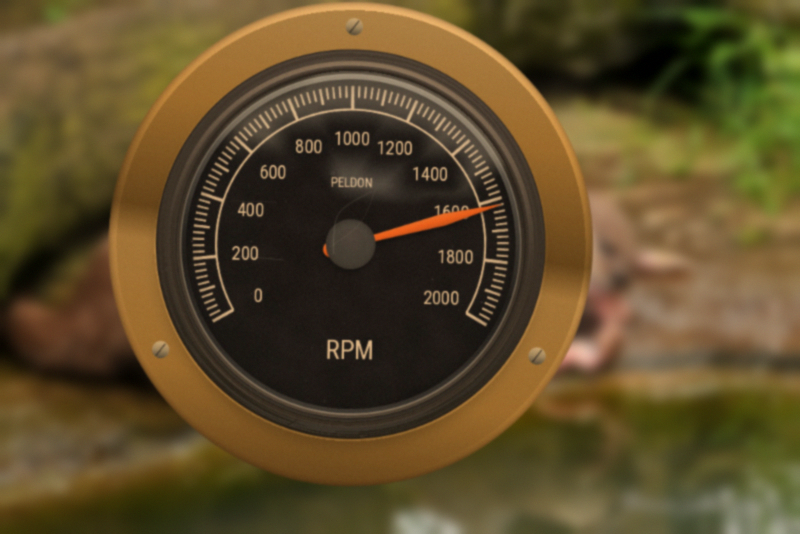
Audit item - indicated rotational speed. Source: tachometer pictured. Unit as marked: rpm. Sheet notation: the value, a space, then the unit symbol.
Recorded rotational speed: 1620 rpm
